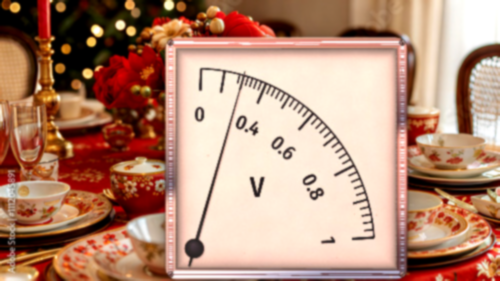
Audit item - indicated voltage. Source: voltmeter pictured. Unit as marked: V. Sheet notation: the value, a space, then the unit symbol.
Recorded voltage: 0.3 V
